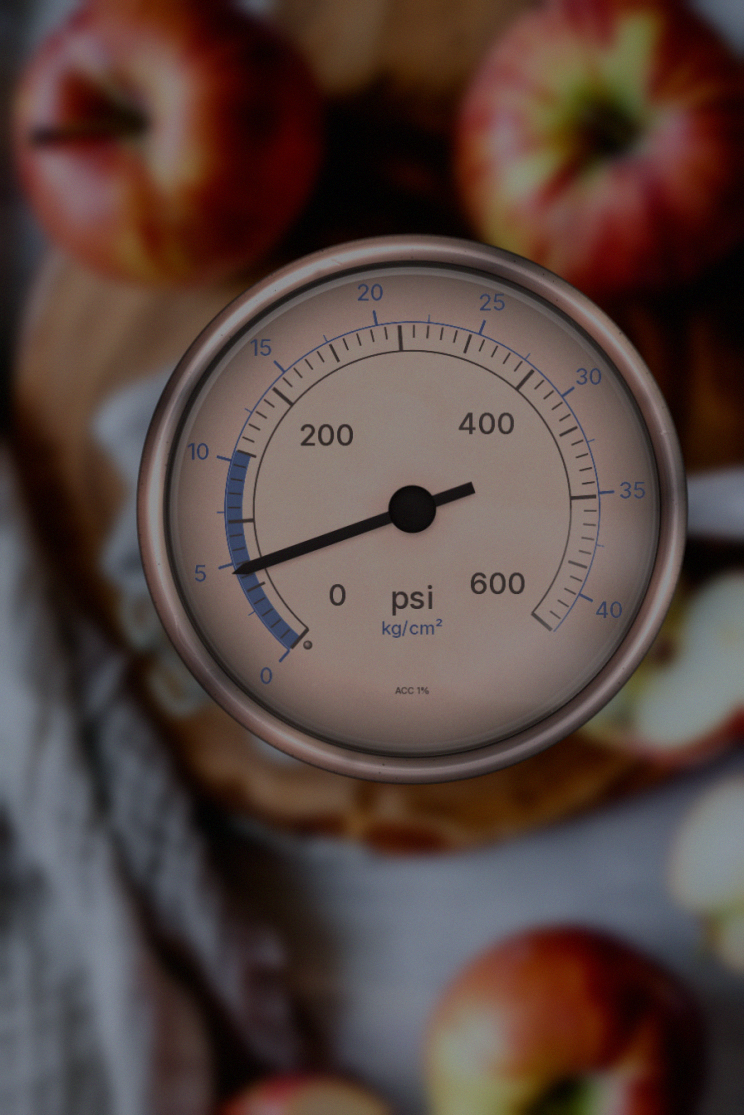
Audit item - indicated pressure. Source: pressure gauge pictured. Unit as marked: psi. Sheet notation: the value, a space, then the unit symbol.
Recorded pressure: 65 psi
